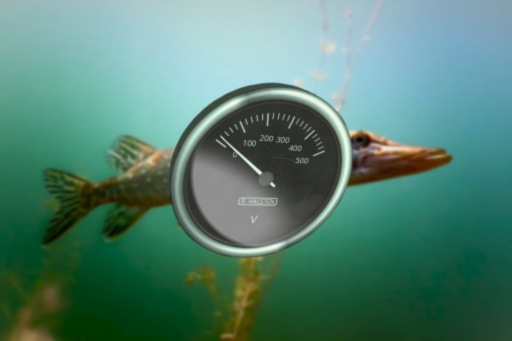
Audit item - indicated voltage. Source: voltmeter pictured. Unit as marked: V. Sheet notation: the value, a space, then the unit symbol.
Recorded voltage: 20 V
